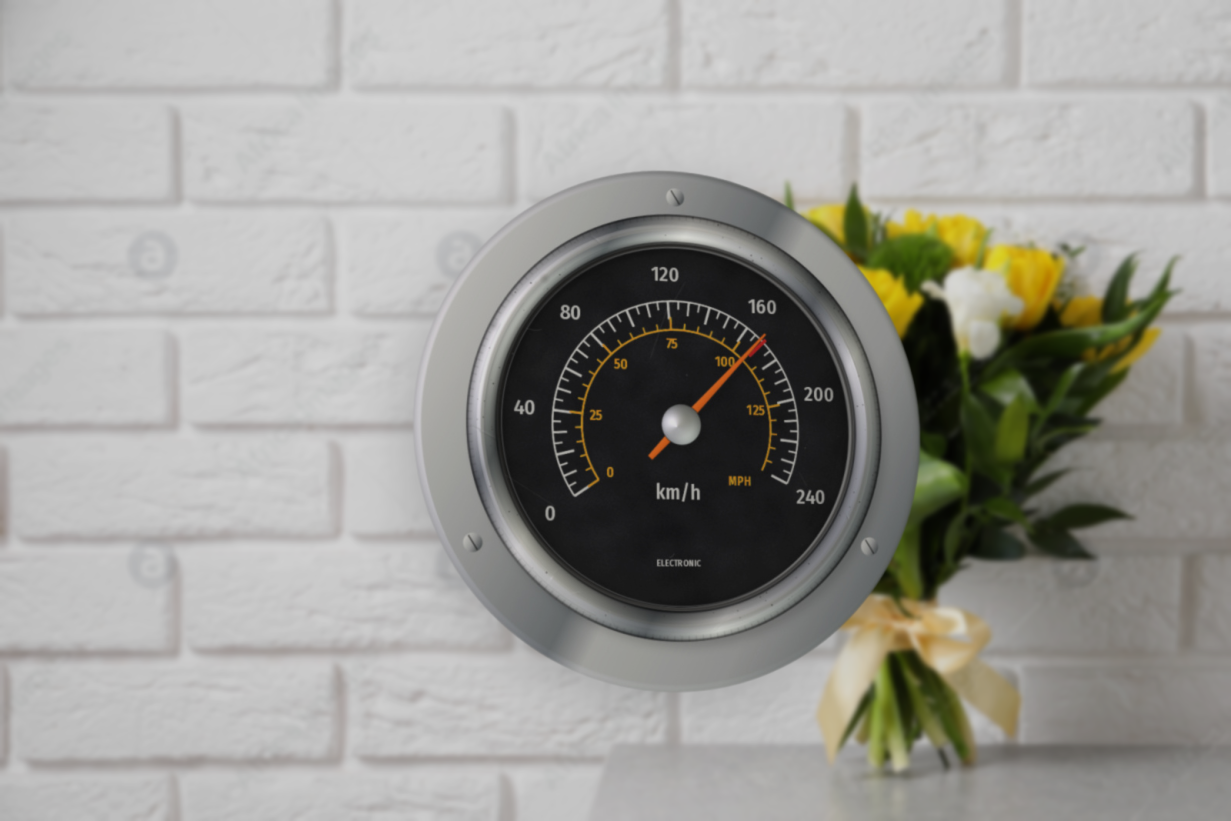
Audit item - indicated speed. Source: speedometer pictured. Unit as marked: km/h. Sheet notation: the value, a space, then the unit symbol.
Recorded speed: 167.5 km/h
